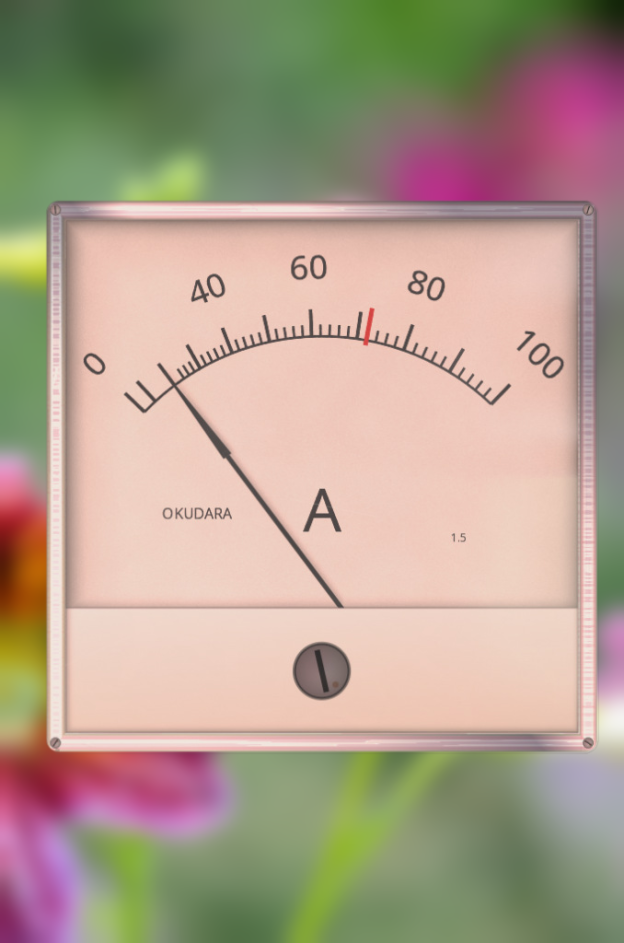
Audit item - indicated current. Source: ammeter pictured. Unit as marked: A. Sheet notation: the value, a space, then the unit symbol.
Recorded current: 20 A
